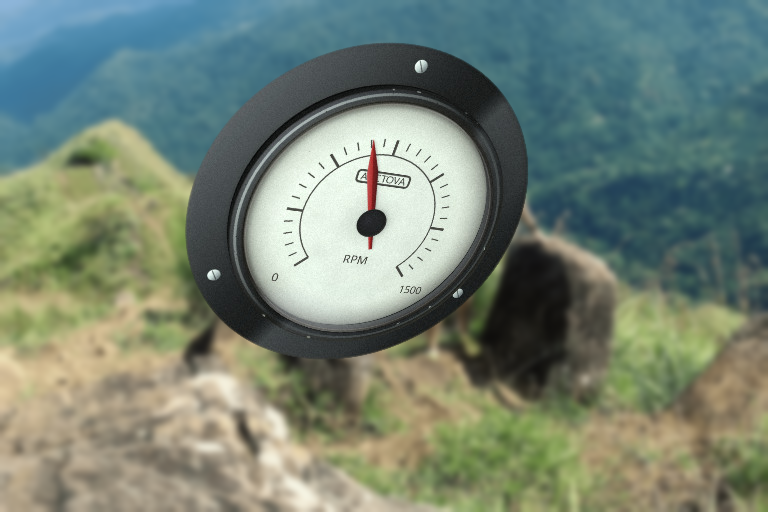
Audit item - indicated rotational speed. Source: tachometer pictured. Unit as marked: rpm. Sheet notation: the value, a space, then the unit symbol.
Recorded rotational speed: 650 rpm
